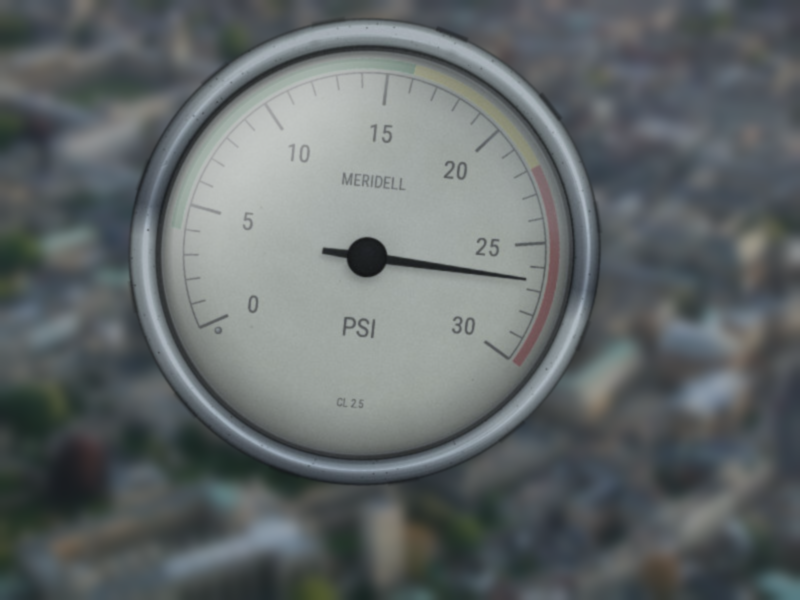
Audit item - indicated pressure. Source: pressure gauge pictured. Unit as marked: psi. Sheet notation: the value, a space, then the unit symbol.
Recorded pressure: 26.5 psi
